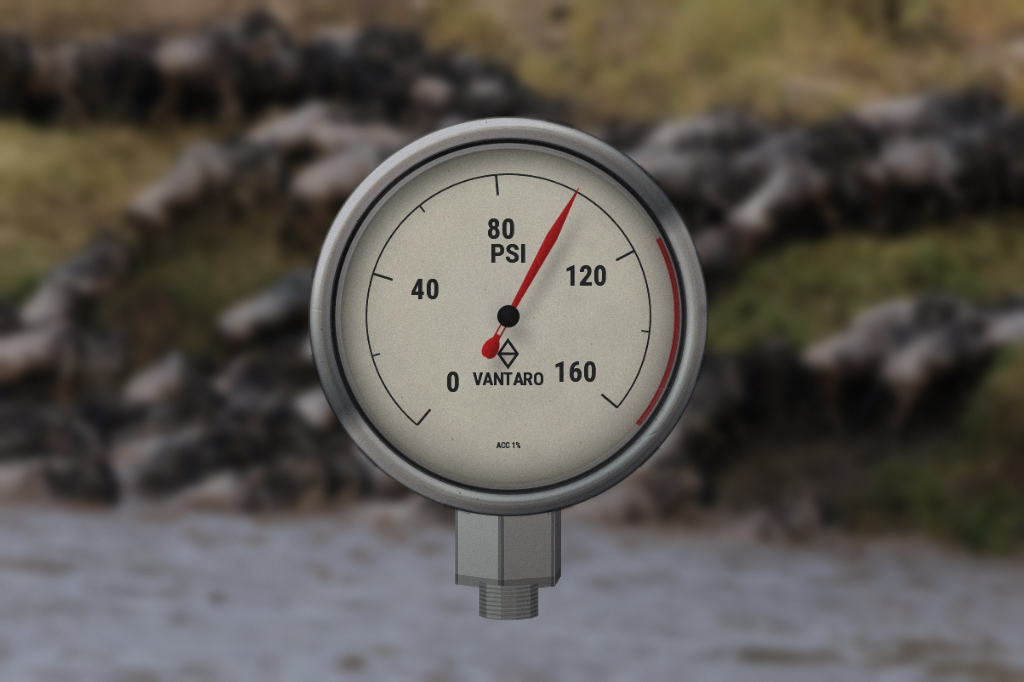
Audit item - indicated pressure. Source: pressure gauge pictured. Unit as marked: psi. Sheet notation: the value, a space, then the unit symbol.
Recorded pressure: 100 psi
